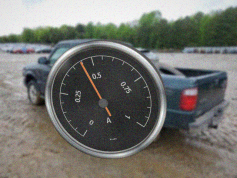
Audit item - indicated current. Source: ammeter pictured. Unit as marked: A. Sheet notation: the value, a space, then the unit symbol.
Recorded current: 0.45 A
